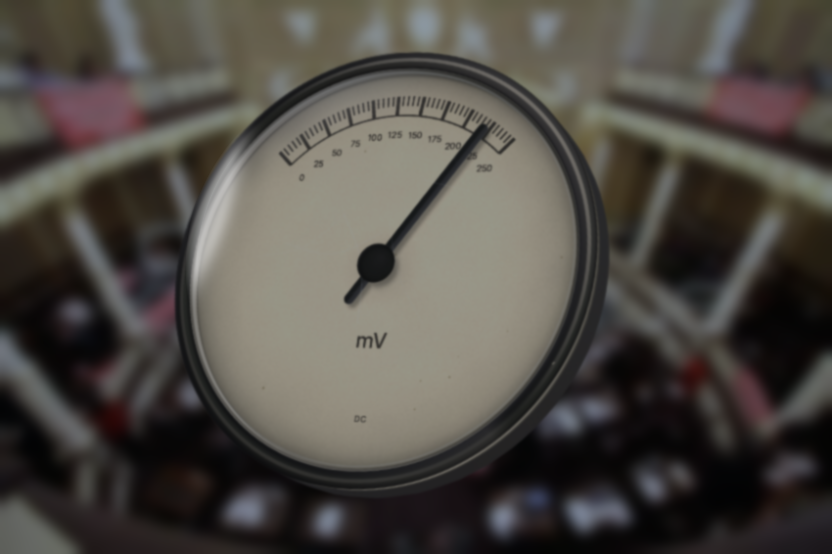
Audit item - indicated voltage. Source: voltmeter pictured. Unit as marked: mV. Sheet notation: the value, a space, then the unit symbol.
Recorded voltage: 225 mV
